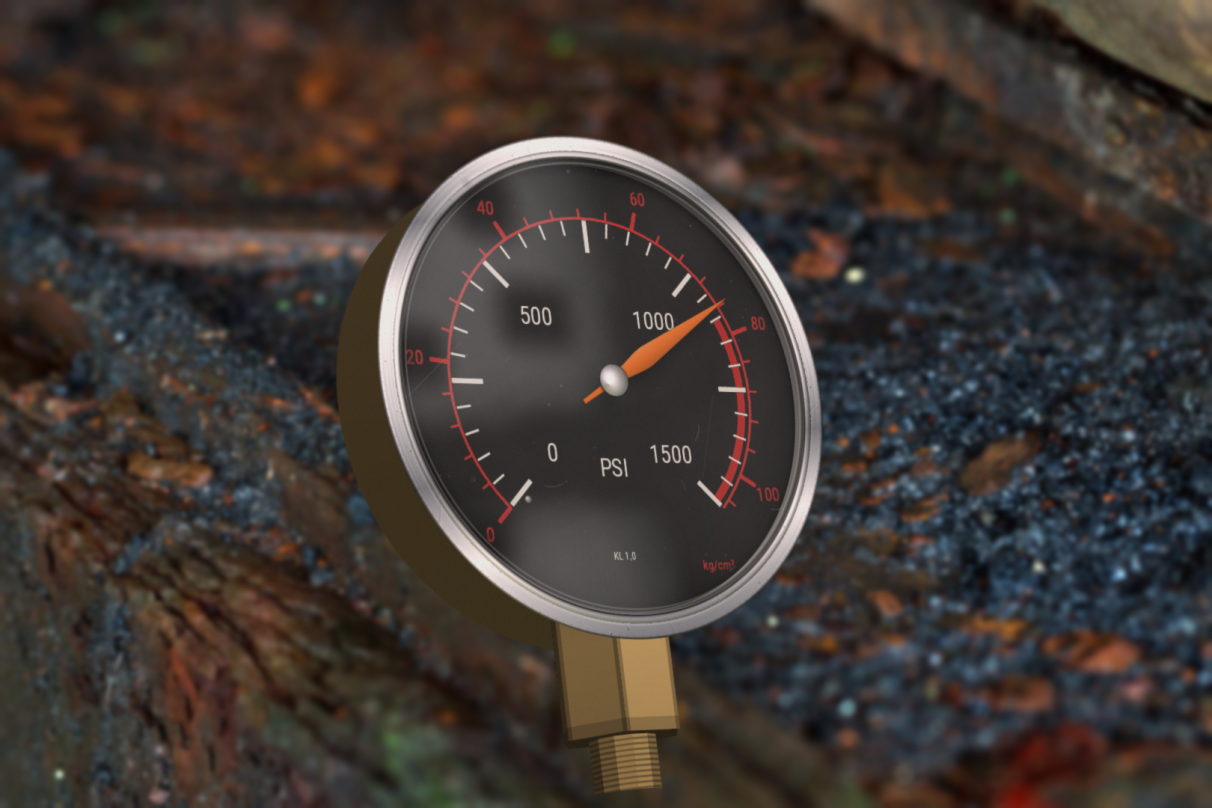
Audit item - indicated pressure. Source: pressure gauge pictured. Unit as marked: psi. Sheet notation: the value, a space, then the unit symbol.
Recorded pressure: 1075 psi
